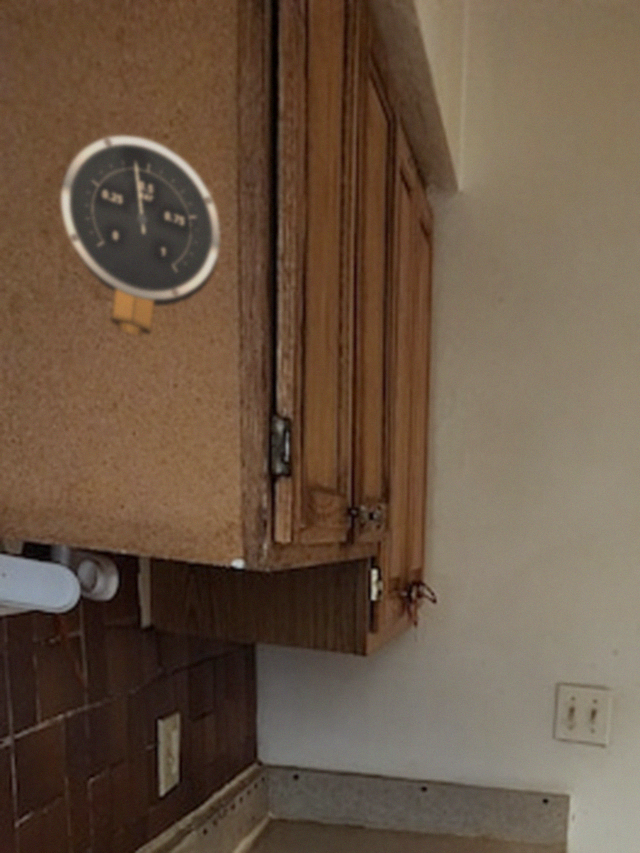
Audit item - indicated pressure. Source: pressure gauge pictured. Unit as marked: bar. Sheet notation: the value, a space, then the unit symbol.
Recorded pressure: 0.45 bar
